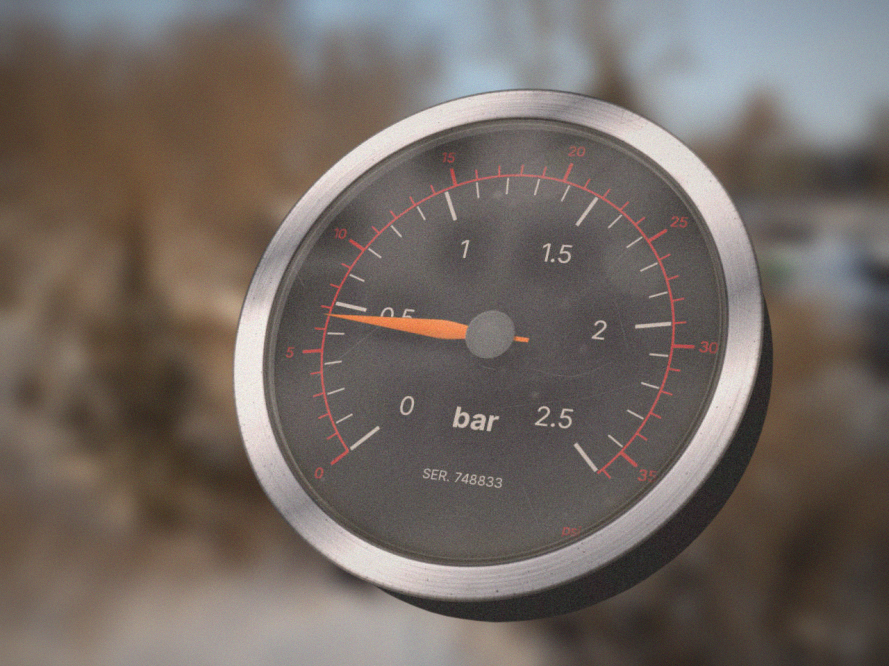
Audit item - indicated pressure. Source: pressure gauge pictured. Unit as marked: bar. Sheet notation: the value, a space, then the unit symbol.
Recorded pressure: 0.45 bar
